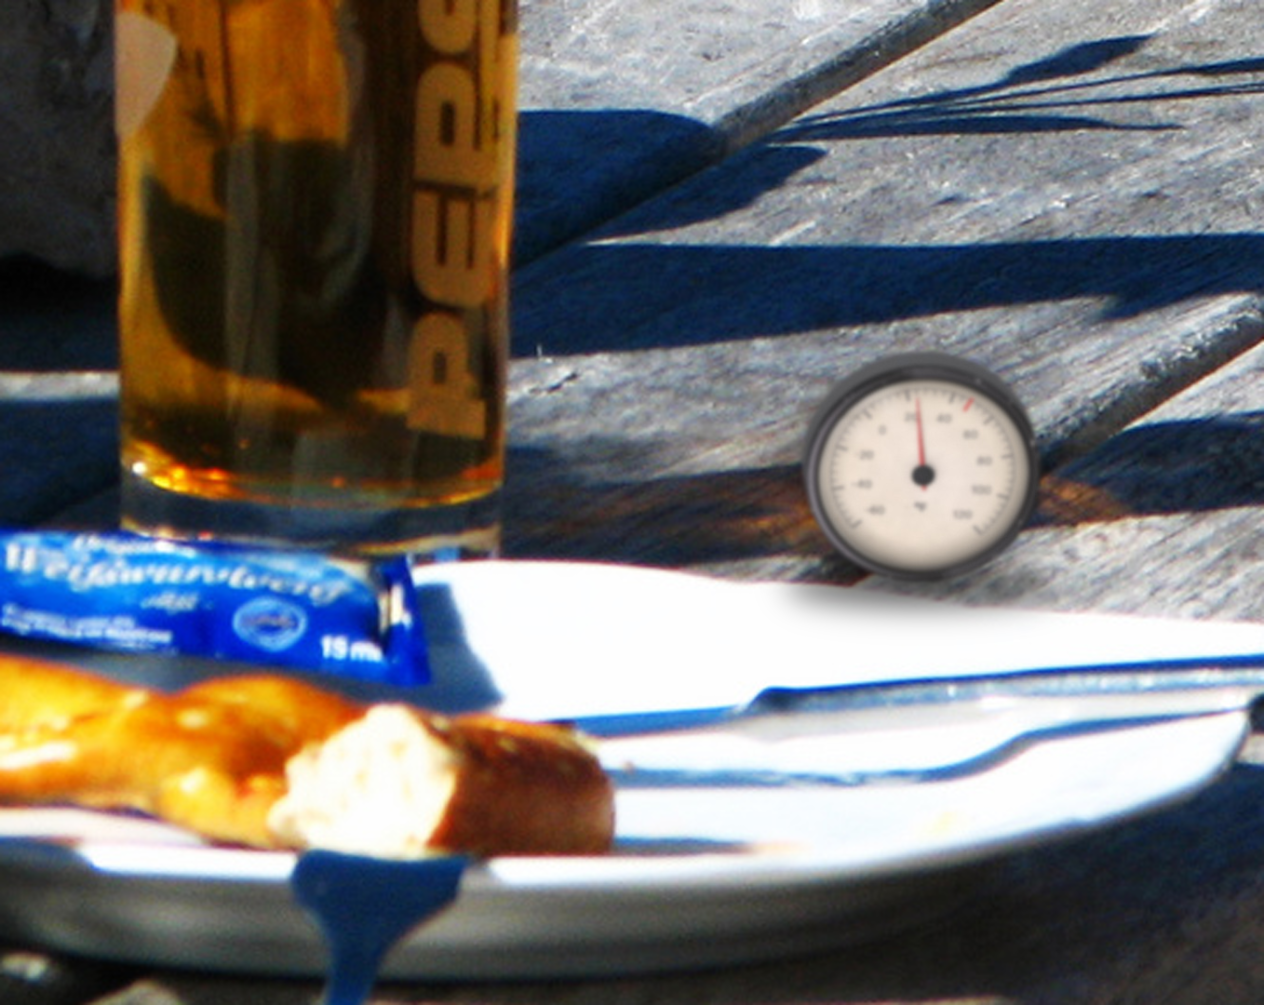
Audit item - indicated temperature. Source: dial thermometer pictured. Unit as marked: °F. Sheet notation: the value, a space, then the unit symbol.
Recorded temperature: 24 °F
